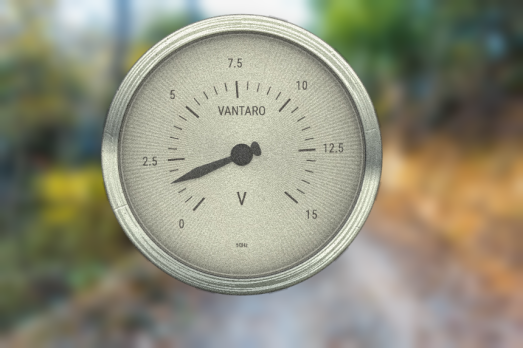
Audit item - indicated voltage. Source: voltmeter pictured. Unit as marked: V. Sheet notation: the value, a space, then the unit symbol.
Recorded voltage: 1.5 V
